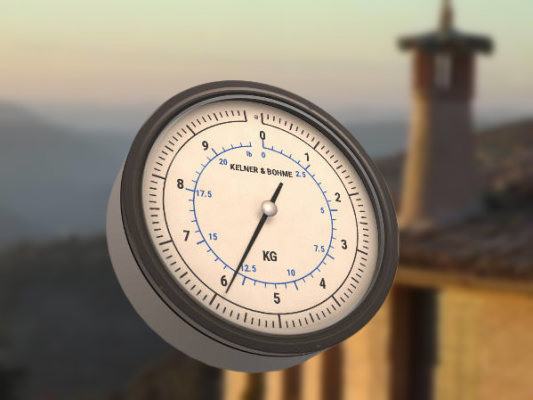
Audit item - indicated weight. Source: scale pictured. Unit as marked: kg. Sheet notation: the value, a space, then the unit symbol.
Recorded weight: 5.9 kg
